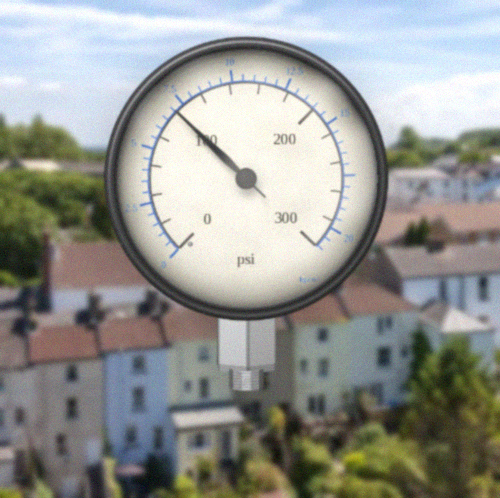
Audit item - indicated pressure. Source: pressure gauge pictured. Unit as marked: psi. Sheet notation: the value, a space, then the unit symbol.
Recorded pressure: 100 psi
